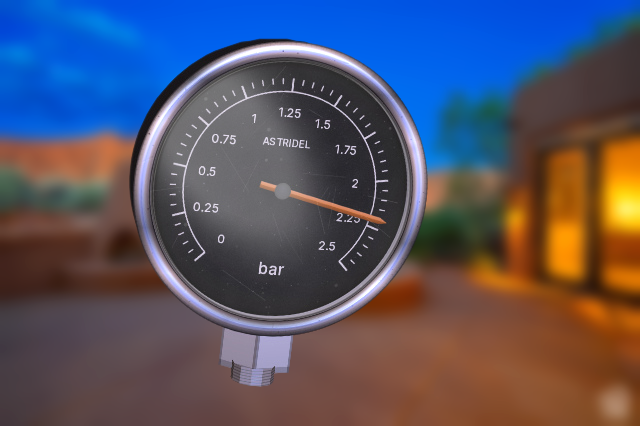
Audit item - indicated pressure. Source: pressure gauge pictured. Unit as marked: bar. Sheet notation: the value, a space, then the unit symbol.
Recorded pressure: 2.2 bar
